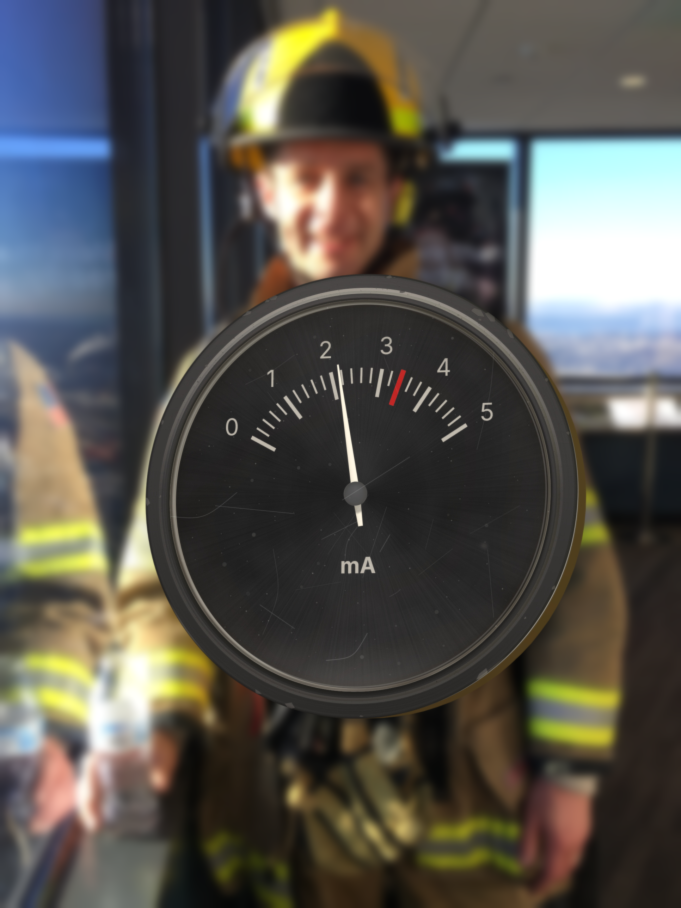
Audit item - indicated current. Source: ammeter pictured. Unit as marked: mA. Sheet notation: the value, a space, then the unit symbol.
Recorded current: 2.2 mA
